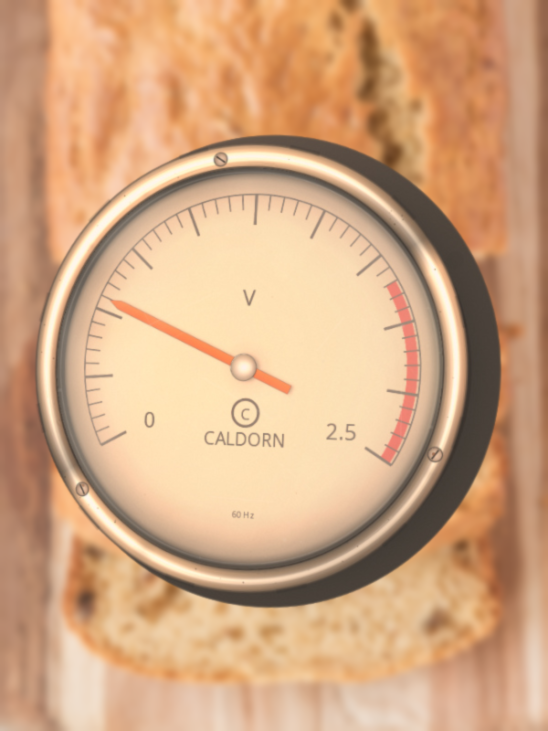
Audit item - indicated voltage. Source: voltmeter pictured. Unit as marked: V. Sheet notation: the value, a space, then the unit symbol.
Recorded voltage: 0.55 V
